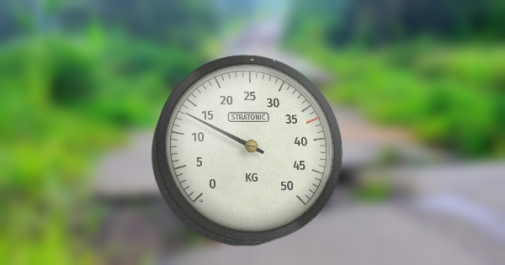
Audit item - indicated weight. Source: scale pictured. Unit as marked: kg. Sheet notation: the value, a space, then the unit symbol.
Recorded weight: 13 kg
